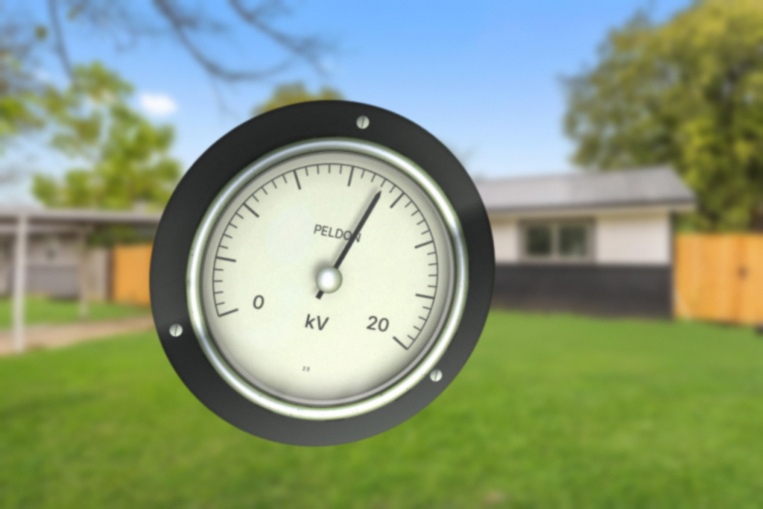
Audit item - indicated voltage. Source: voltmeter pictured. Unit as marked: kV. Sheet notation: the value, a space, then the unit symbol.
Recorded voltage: 11.5 kV
